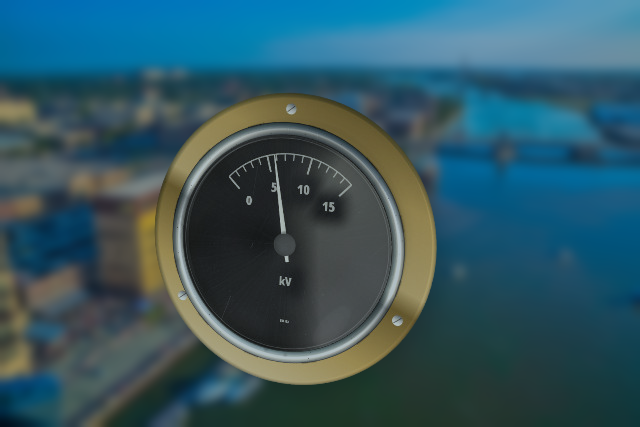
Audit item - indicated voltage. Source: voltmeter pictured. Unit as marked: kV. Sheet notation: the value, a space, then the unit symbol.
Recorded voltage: 6 kV
